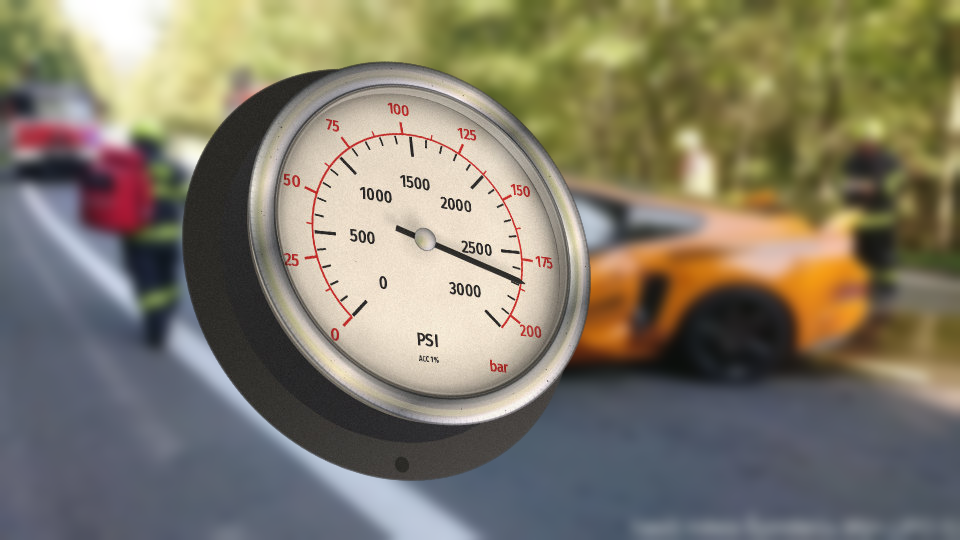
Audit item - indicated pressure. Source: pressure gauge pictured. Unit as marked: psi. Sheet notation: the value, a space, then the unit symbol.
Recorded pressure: 2700 psi
